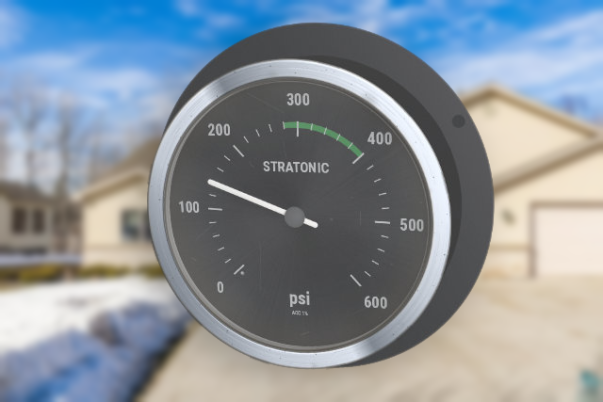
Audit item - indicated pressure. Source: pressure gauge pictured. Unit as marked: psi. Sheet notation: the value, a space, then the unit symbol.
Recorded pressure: 140 psi
